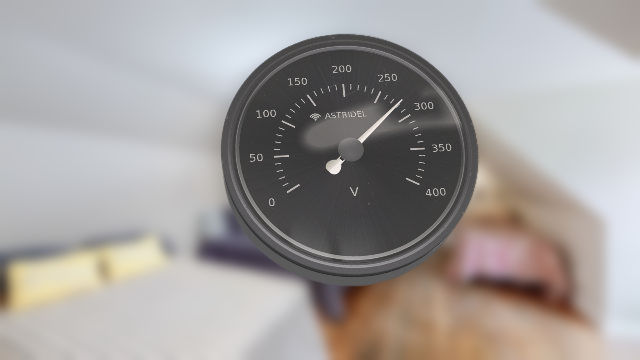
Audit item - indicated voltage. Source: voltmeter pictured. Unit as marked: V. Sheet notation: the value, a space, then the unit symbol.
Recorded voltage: 280 V
